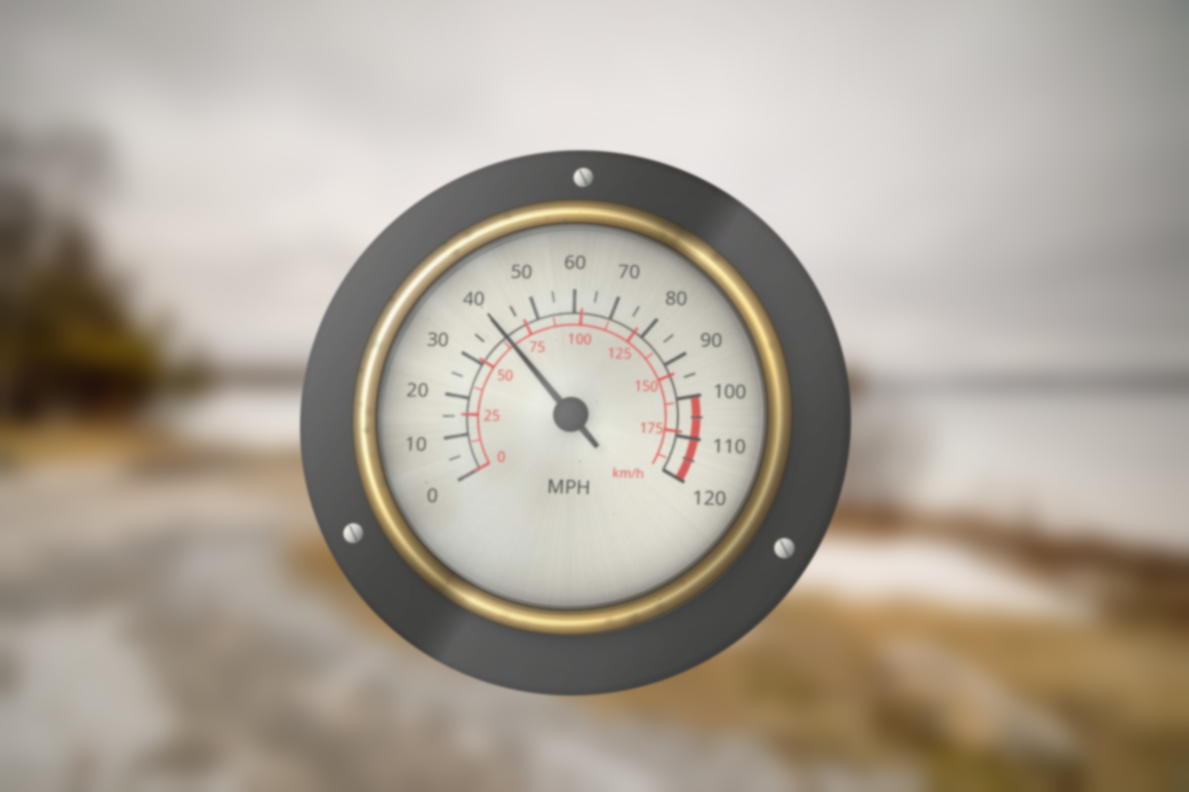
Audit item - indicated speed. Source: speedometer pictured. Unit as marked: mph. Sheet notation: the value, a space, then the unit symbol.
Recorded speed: 40 mph
